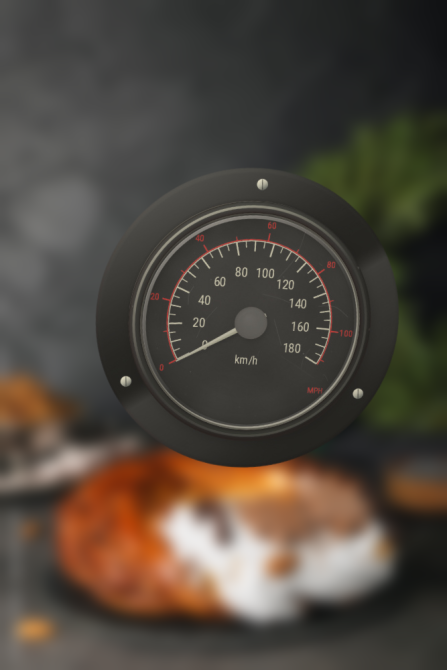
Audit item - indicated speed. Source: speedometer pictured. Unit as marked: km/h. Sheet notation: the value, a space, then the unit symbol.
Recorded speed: 0 km/h
